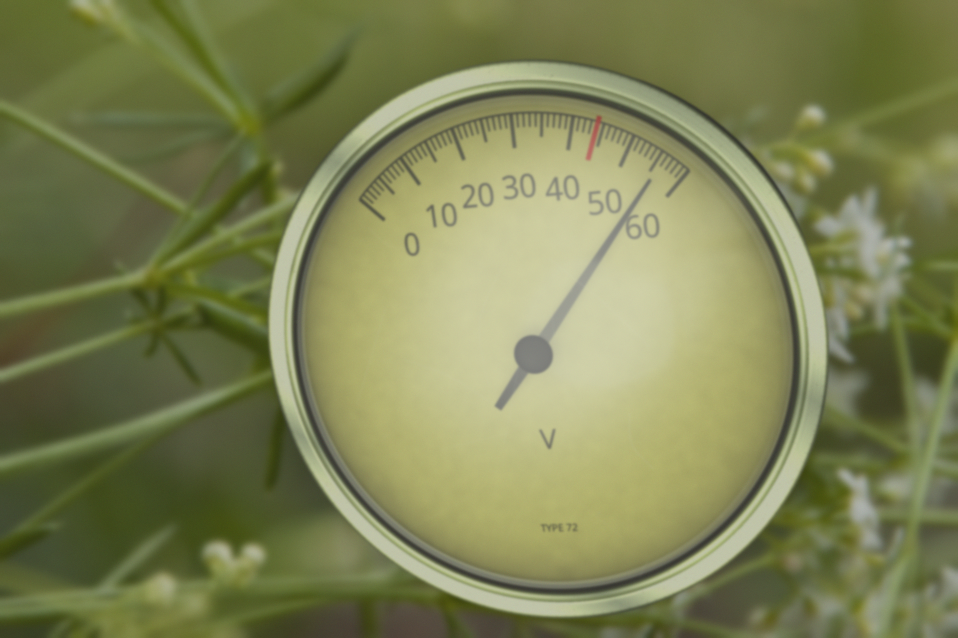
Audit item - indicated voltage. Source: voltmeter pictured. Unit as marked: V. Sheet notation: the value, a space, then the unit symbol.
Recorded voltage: 56 V
